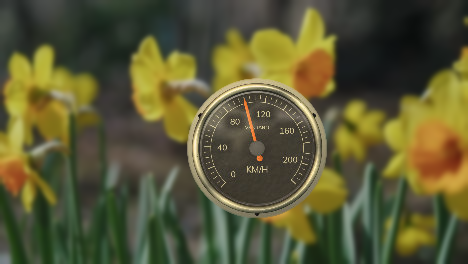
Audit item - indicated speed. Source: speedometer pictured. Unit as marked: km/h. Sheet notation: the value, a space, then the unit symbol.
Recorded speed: 100 km/h
